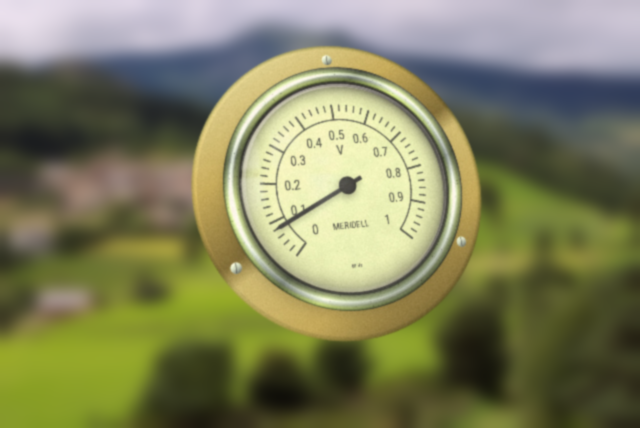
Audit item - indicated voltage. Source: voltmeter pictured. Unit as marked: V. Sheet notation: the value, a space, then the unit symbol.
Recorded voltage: 0.08 V
